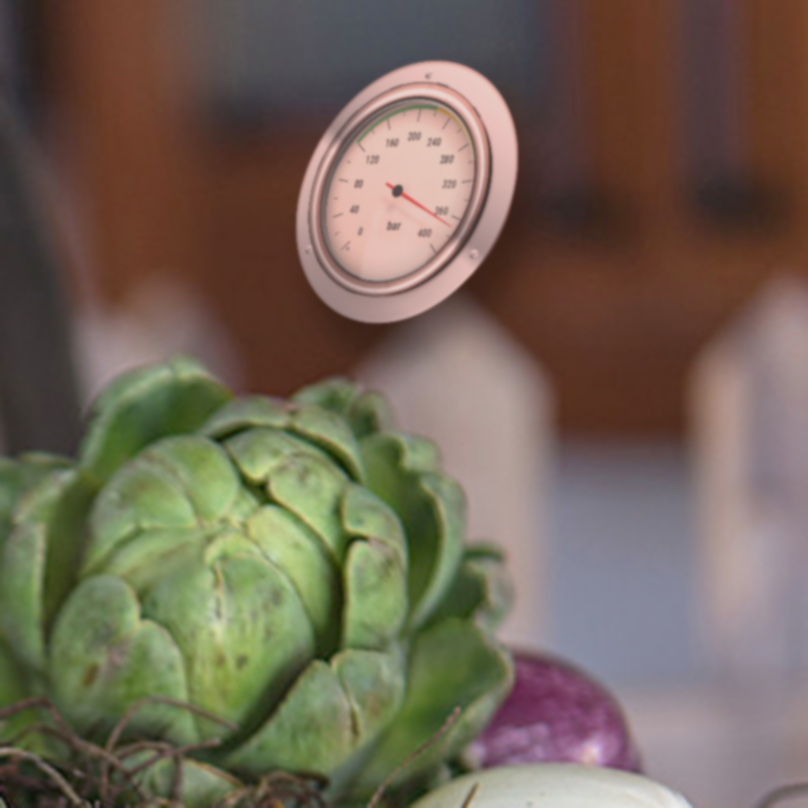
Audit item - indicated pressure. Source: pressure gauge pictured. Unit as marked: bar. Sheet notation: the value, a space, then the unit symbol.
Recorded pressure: 370 bar
